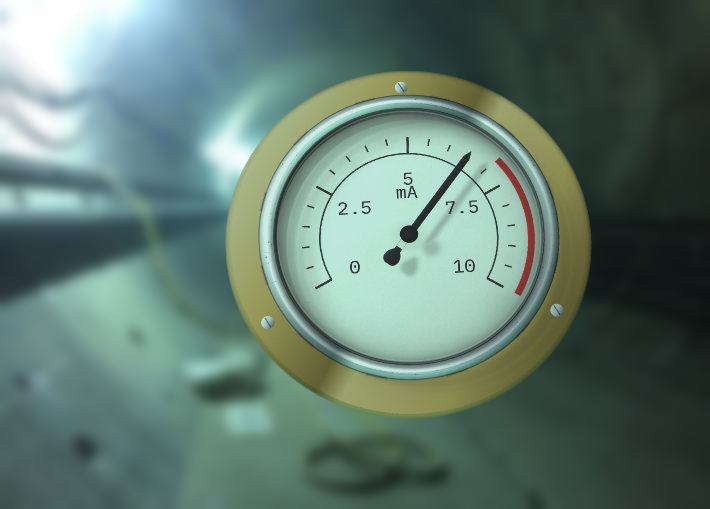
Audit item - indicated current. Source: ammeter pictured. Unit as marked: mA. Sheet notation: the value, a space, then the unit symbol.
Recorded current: 6.5 mA
